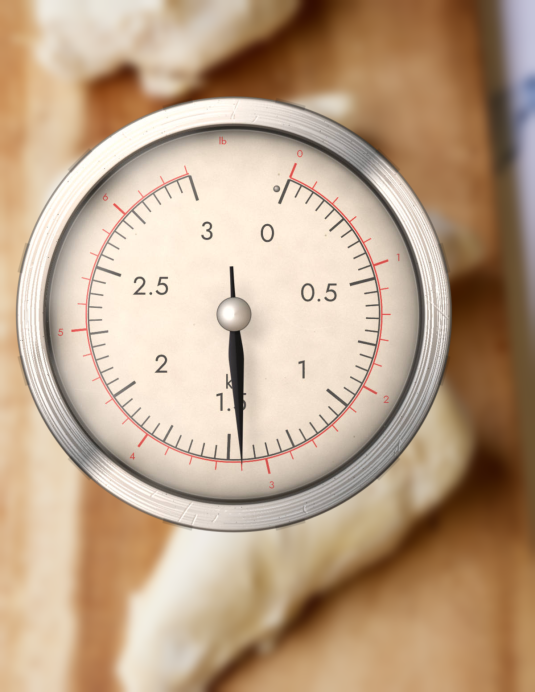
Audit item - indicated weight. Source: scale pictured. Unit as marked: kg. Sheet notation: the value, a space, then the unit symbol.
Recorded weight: 1.45 kg
